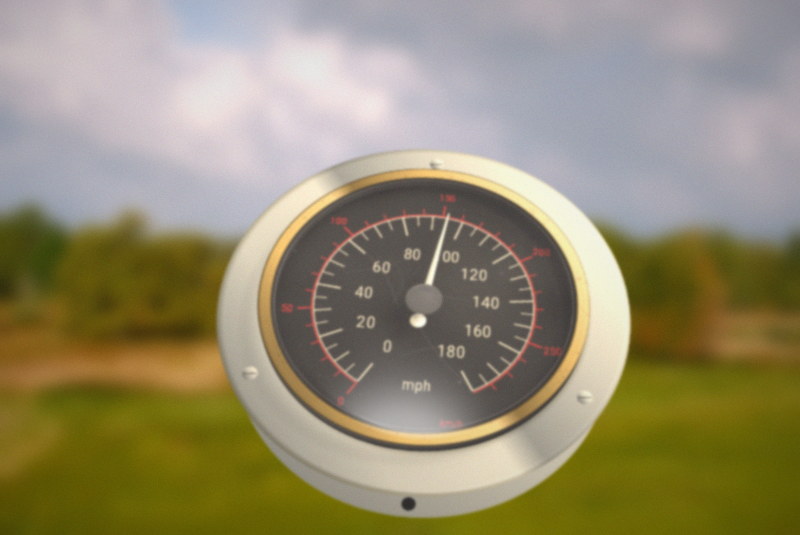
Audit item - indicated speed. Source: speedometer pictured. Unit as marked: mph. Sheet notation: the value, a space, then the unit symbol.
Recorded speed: 95 mph
